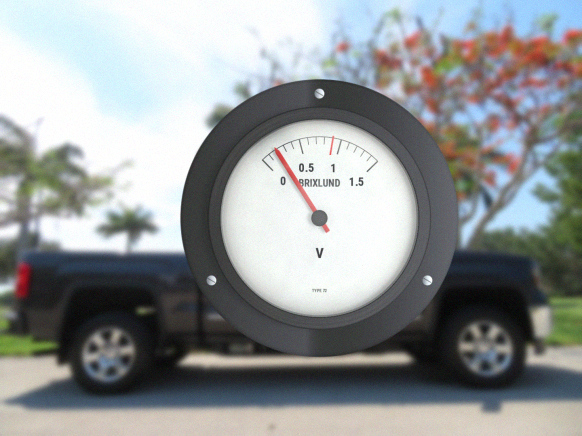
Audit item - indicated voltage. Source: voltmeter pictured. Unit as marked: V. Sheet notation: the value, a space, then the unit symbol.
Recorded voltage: 0.2 V
